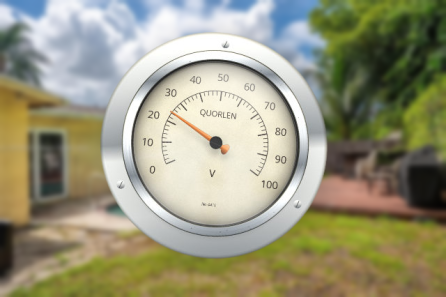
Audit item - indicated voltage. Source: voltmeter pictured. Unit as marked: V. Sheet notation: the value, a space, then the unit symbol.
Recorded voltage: 24 V
